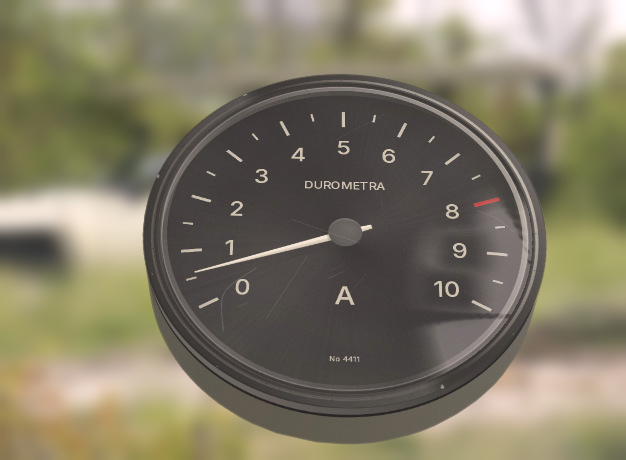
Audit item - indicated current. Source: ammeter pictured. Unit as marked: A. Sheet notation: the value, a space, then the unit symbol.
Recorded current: 0.5 A
